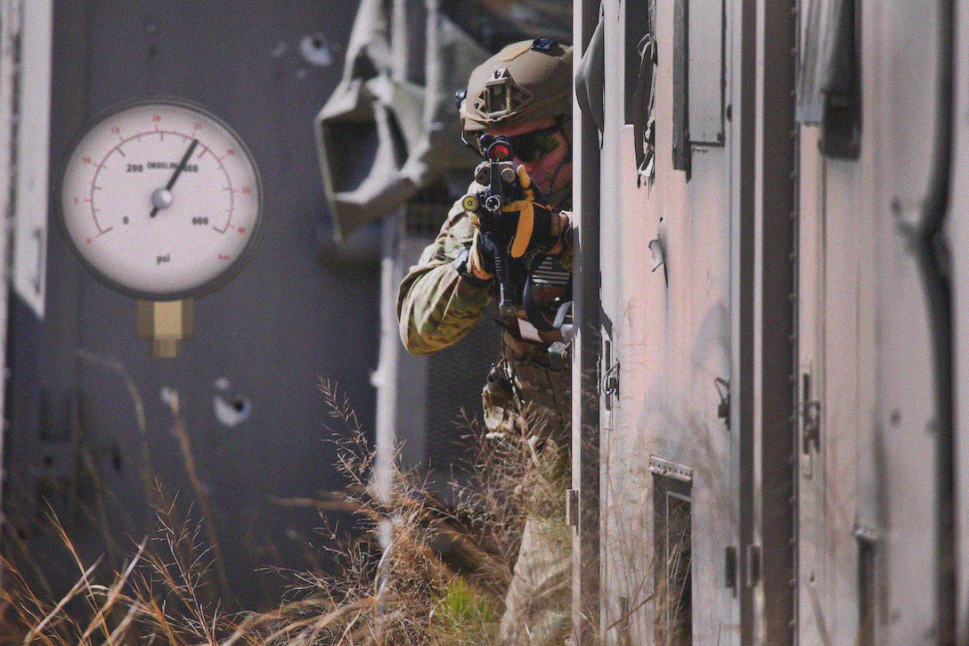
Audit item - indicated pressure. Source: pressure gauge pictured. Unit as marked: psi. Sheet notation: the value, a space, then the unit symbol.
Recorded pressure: 375 psi
